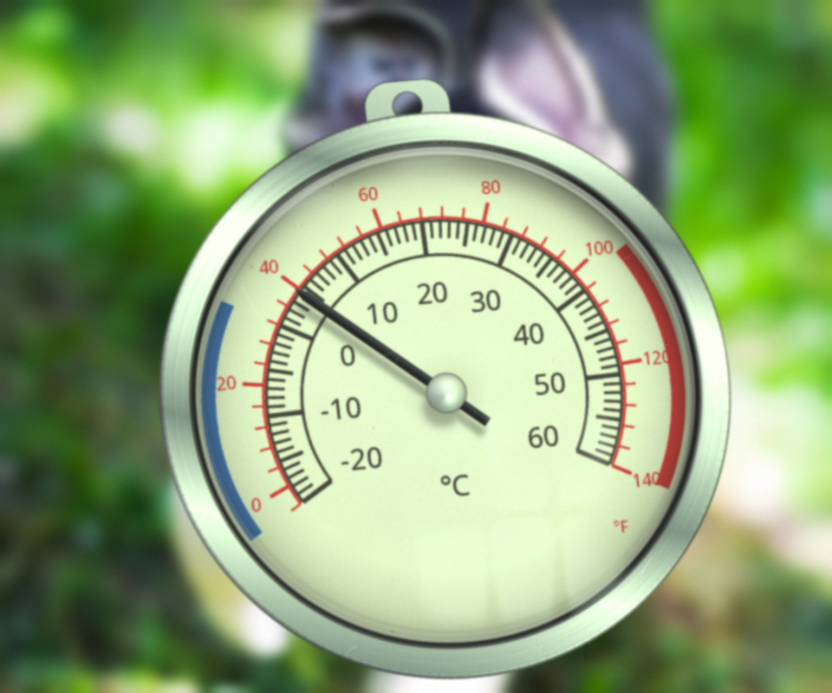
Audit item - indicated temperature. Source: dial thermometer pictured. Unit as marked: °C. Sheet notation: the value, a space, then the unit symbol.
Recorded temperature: 4 °C
